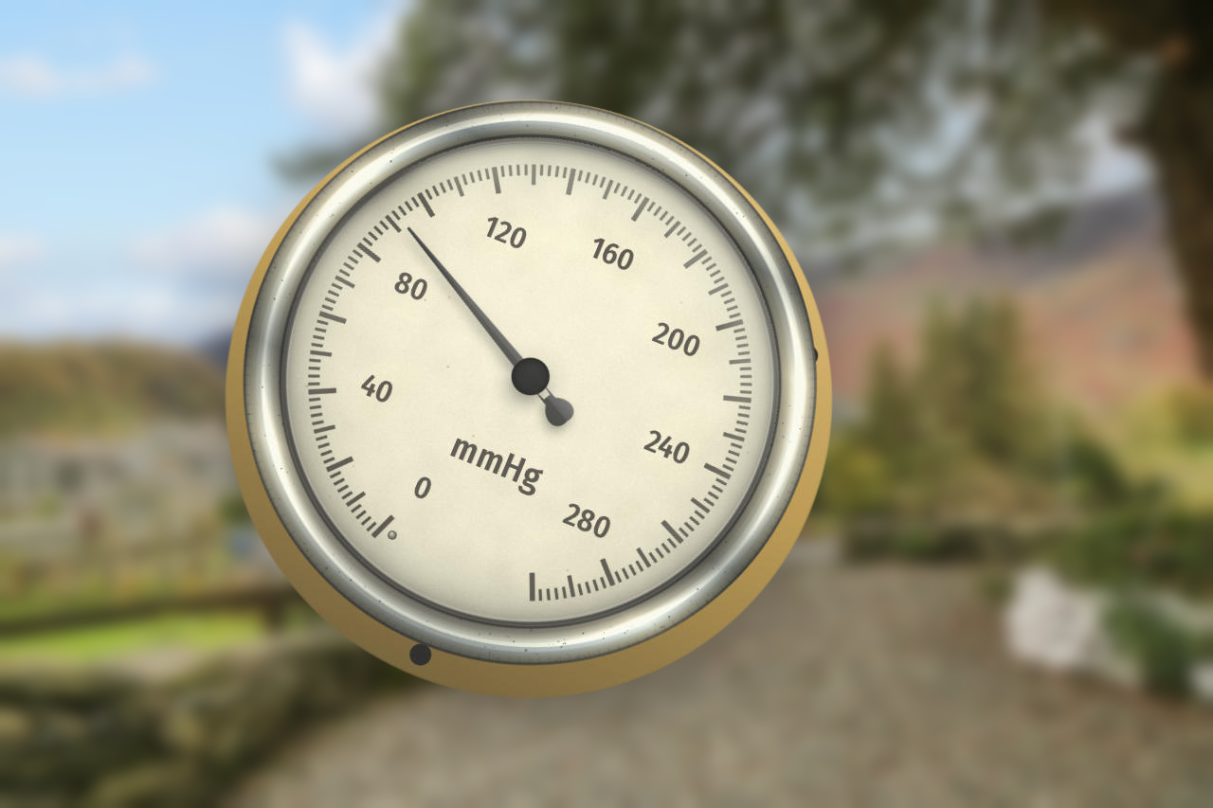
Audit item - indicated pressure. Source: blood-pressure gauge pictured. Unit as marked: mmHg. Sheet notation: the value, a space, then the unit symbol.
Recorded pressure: 92 mmHg
